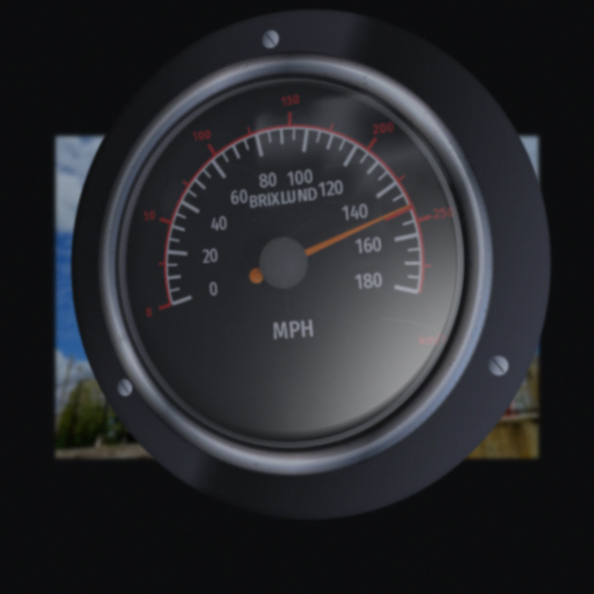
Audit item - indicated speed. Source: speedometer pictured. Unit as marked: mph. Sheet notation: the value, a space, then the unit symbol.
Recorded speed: 150 mph
